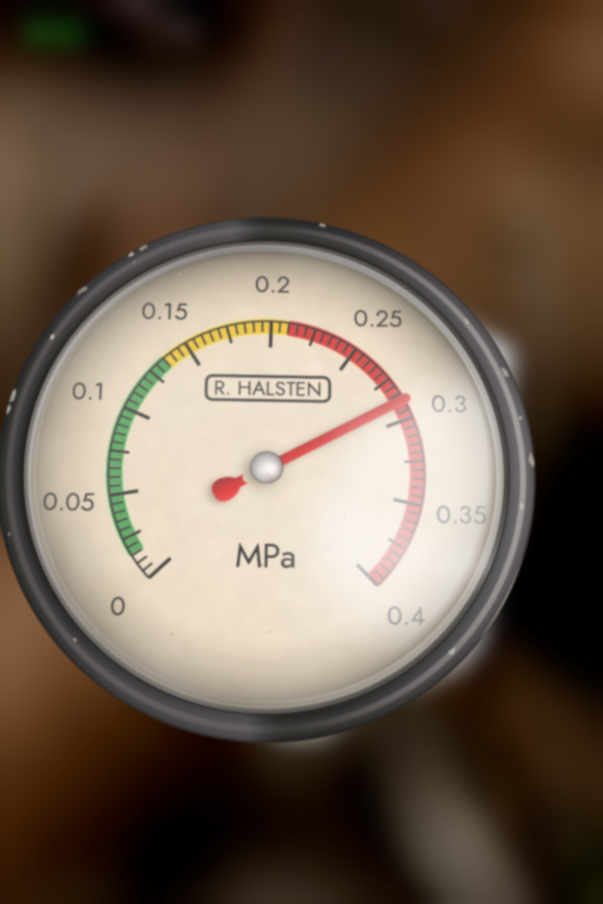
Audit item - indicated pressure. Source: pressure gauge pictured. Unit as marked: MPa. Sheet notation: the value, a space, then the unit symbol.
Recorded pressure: 0.29 MPa
